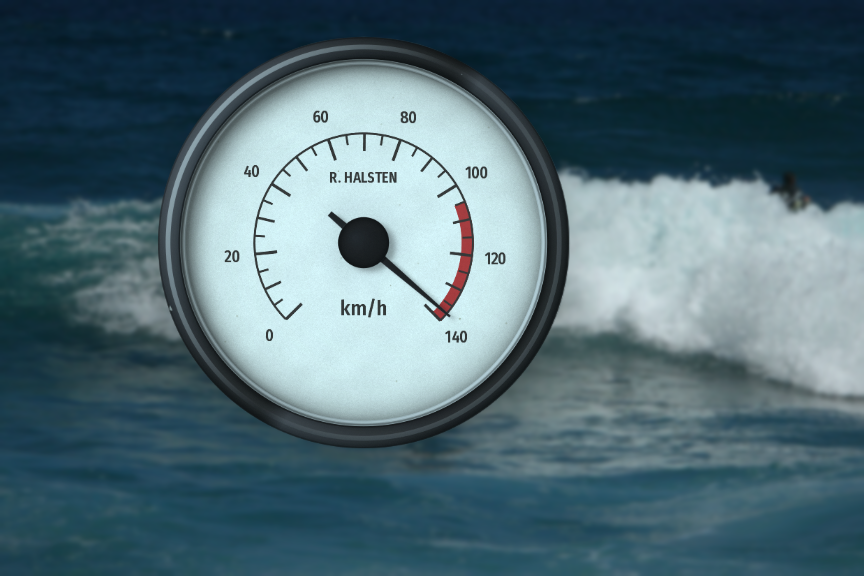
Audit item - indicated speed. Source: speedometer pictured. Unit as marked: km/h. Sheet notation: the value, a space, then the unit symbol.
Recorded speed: 137.5 km/h
